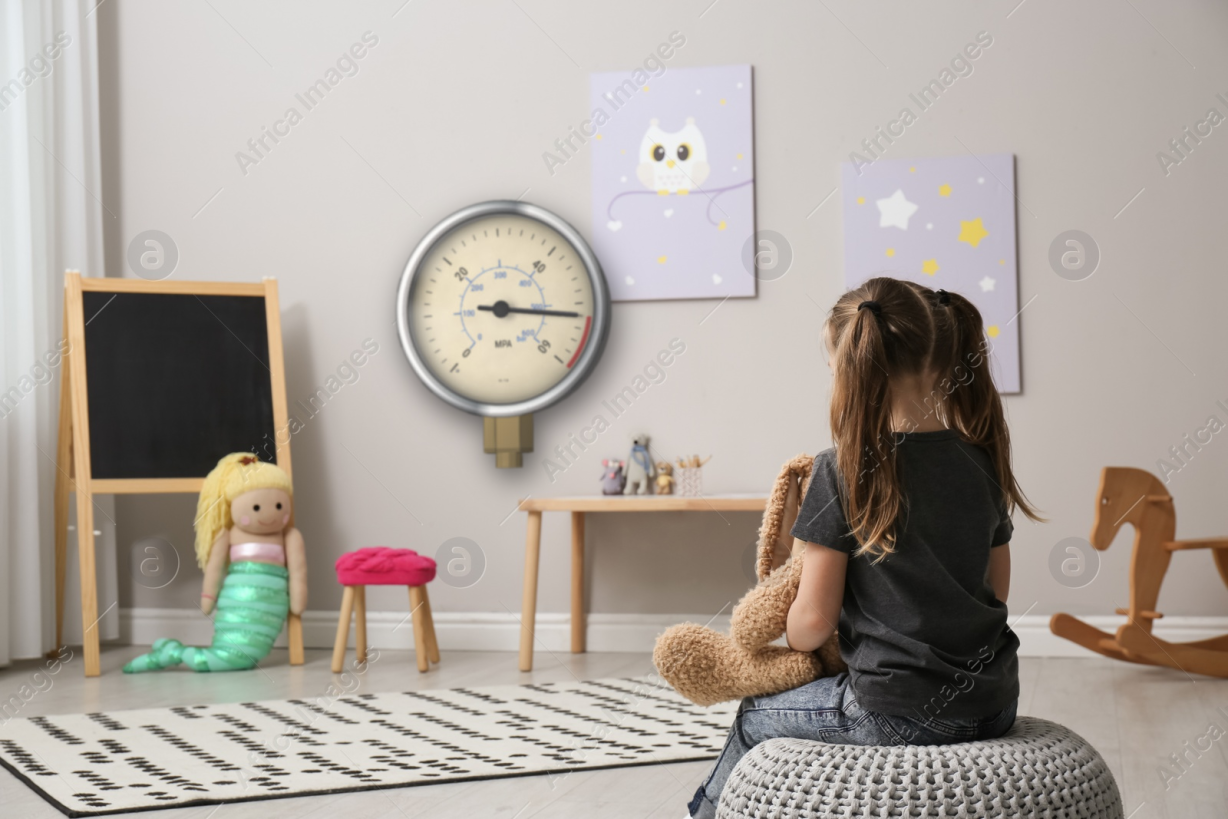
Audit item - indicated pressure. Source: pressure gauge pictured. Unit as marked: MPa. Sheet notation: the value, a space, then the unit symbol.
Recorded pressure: 52 MPa
